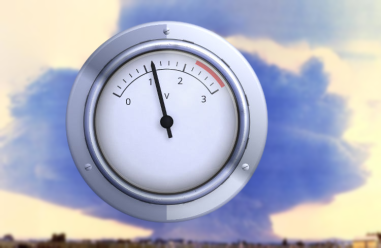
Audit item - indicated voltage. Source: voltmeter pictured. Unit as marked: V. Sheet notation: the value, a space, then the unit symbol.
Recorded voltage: 1.2 V
